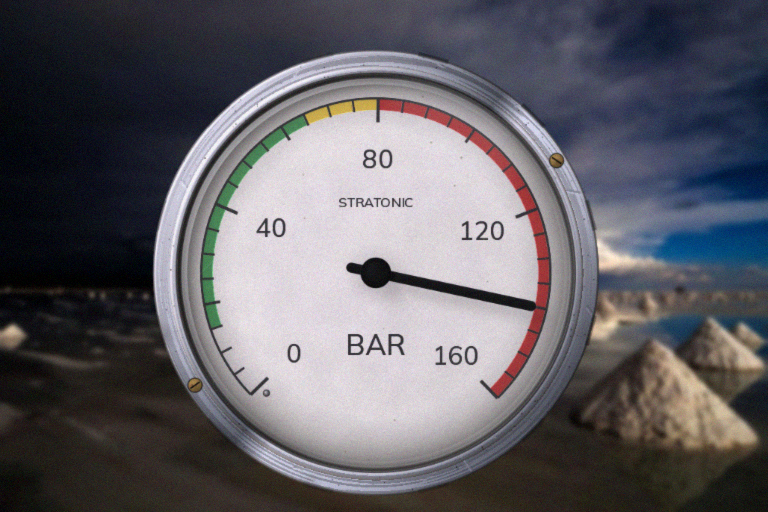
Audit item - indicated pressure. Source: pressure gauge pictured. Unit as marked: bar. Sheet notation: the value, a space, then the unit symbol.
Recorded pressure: 140 bar
